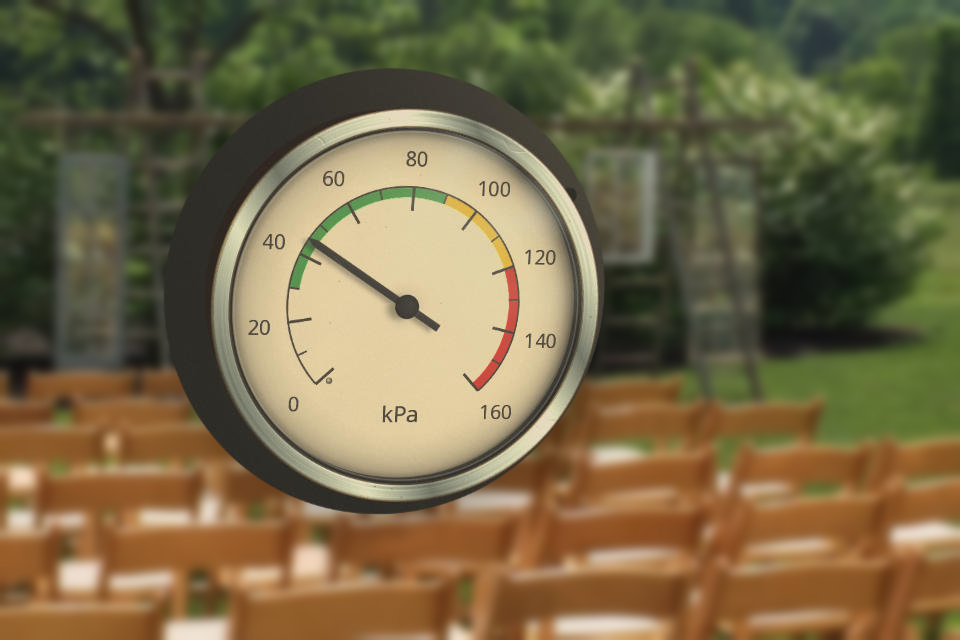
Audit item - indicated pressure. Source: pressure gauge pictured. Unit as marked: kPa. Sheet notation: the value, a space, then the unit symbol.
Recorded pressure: 45 kPa
